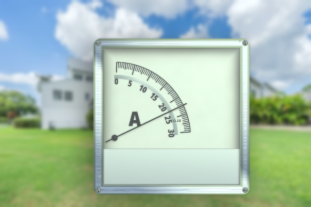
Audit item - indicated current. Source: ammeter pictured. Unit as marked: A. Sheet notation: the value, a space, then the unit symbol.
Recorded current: 22.5 A
